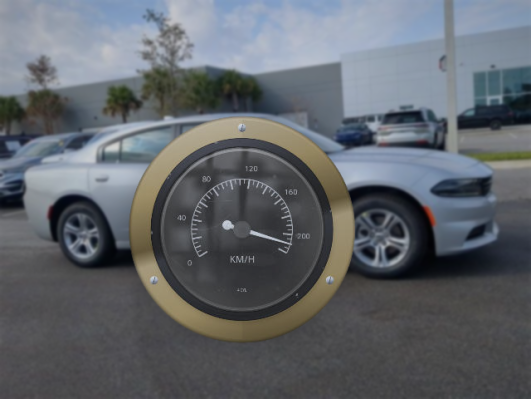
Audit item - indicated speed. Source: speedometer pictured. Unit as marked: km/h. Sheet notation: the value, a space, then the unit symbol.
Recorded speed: 210 km/h
